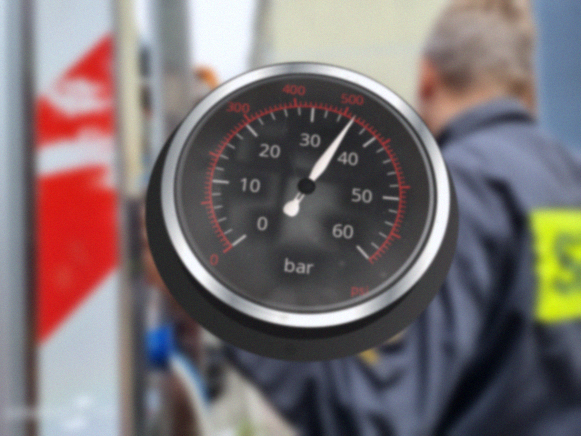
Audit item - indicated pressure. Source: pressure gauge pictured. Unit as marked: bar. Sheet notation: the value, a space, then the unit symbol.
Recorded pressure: 36 bar
